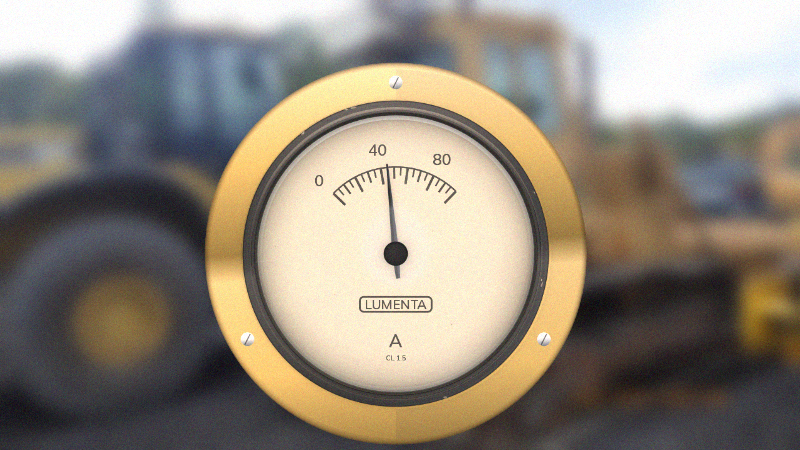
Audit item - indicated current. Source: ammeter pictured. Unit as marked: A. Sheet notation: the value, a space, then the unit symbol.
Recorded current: 45 A
